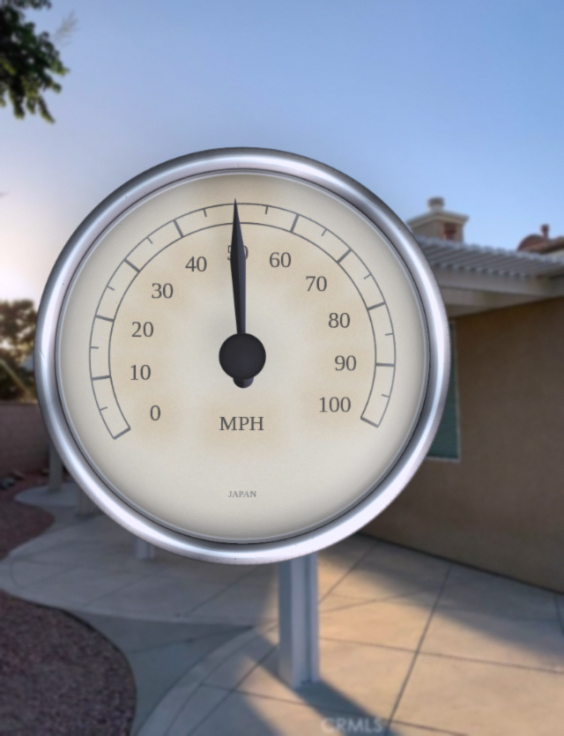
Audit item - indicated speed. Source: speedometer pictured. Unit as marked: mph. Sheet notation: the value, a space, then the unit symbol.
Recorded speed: 50 mph
